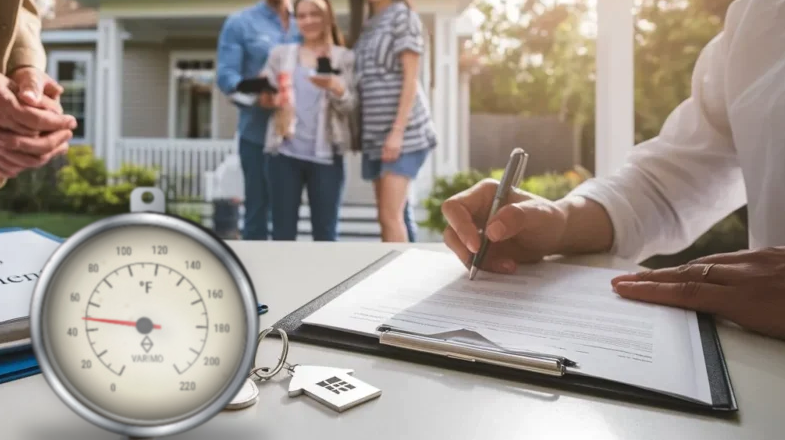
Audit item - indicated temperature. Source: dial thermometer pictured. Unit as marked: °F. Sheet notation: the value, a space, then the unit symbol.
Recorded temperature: 50 °F
